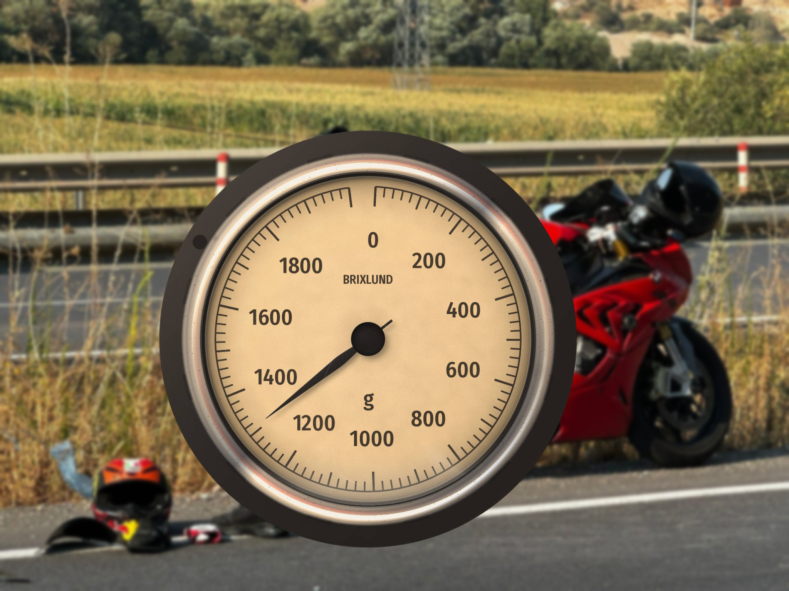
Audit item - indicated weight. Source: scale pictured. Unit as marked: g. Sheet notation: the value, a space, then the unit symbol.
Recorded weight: 1310 g
